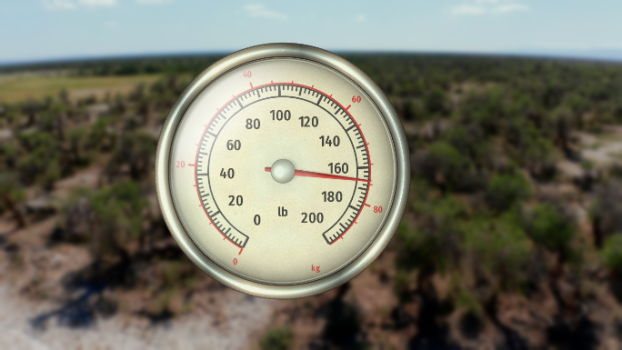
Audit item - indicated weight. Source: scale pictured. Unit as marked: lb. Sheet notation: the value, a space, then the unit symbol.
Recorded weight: 166 lb
